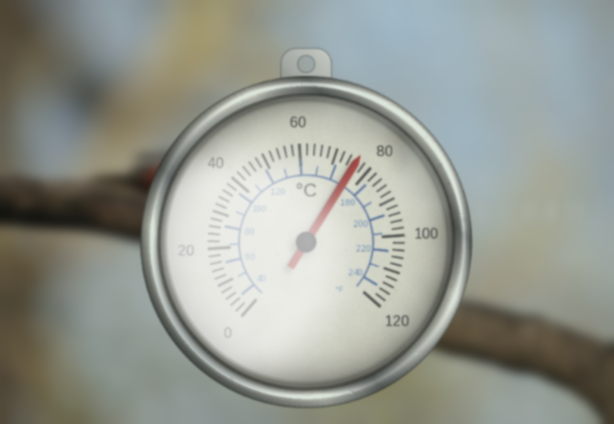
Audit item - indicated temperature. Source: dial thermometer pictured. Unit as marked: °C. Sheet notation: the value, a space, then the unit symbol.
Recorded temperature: 76 °C
